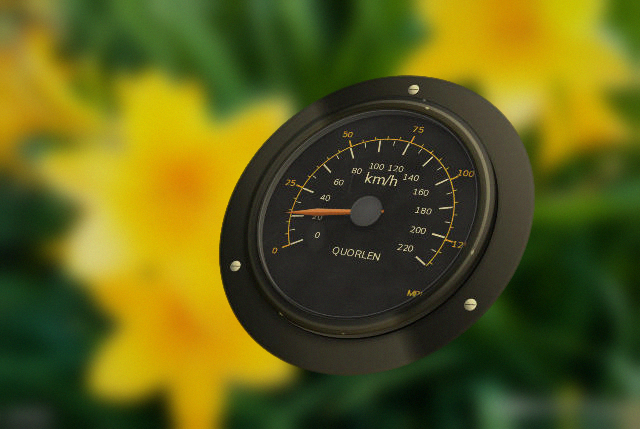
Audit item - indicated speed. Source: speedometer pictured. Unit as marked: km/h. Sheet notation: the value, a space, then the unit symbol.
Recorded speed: 20 km/h
